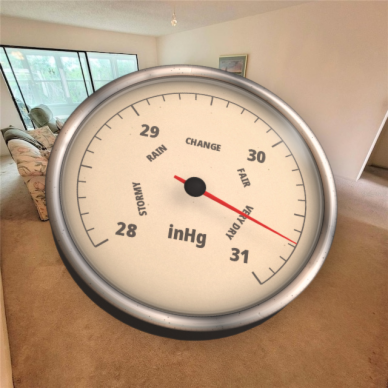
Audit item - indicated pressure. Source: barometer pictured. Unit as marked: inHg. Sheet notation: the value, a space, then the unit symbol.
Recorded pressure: 30.7 inHg
